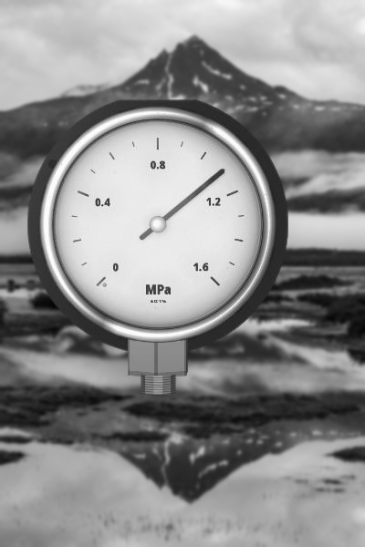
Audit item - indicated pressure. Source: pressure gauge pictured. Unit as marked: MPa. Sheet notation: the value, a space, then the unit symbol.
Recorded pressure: 1.1 MPa
